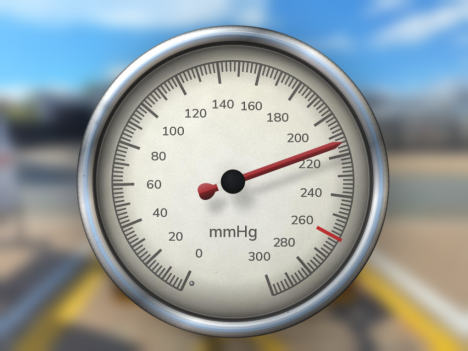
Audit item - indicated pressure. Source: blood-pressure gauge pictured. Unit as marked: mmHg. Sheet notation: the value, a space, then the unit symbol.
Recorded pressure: 214 mmHg
